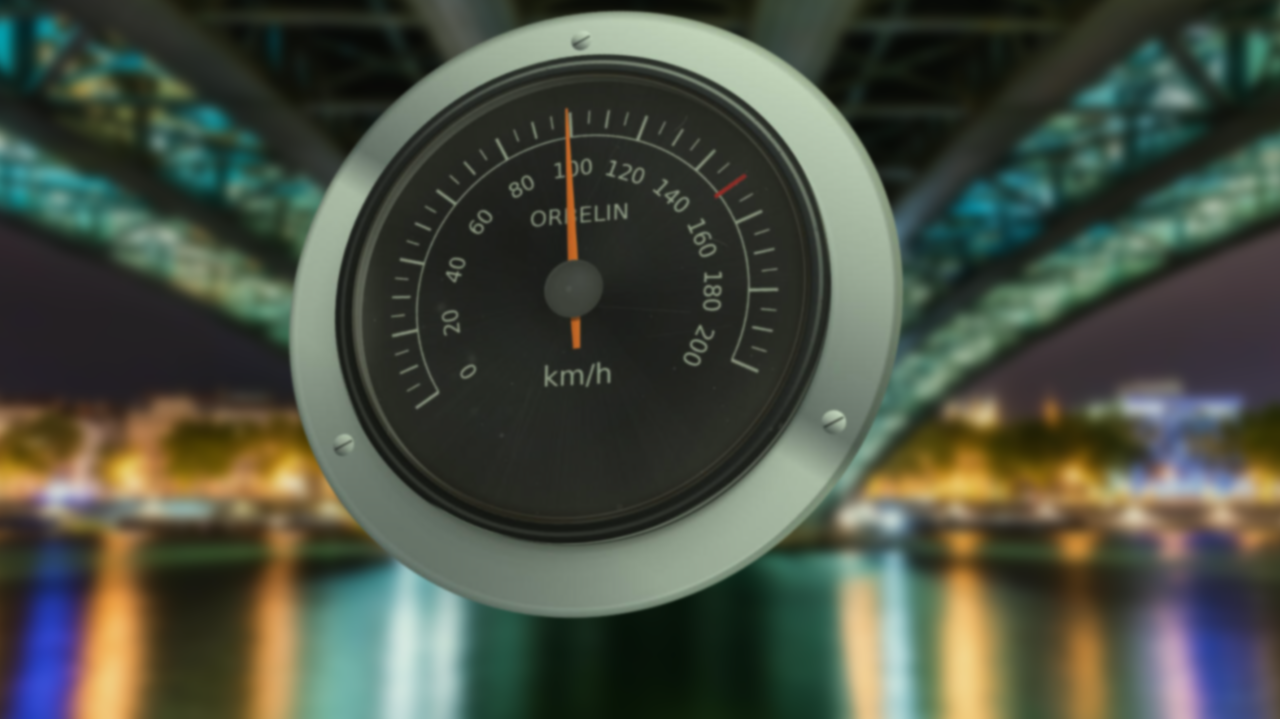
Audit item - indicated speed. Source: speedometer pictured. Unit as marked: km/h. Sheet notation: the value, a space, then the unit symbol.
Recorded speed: 100 km/h
